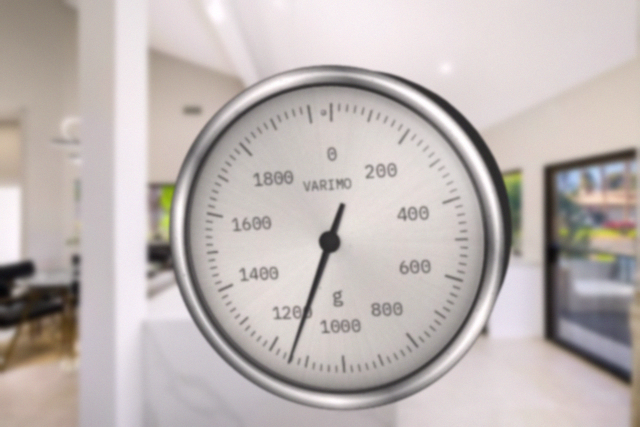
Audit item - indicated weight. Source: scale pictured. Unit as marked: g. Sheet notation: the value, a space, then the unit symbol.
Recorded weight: 1140 g
